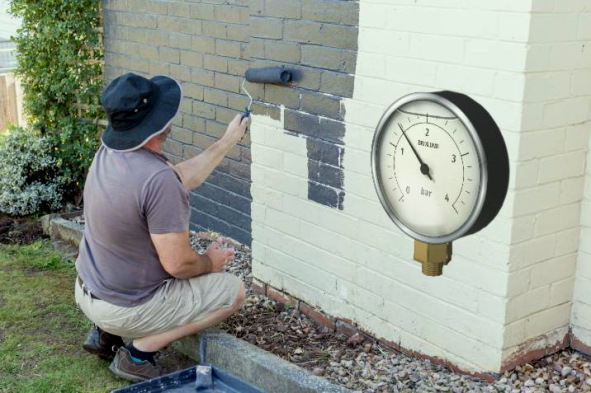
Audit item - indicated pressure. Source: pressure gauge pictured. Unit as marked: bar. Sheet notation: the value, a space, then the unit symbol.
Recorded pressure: 1.4 bar
